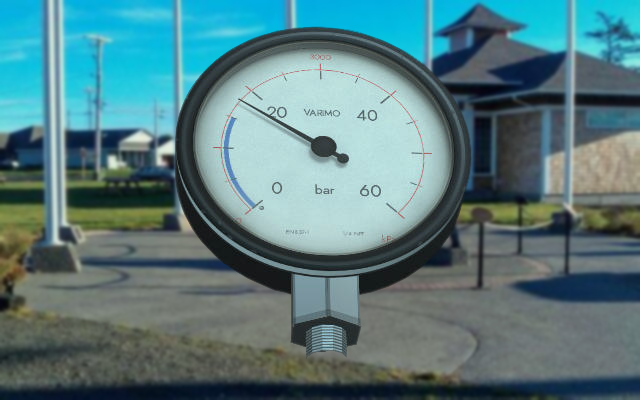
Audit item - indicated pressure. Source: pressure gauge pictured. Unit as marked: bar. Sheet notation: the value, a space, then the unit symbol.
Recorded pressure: 17.5 bar
